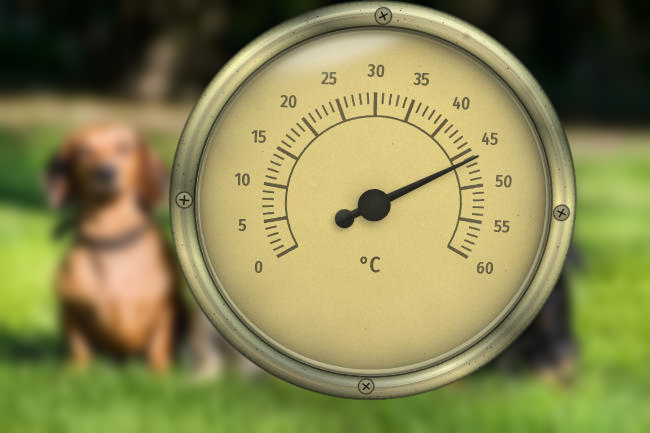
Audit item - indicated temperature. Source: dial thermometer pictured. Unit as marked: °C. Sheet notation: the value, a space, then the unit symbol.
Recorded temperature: 46 °C
